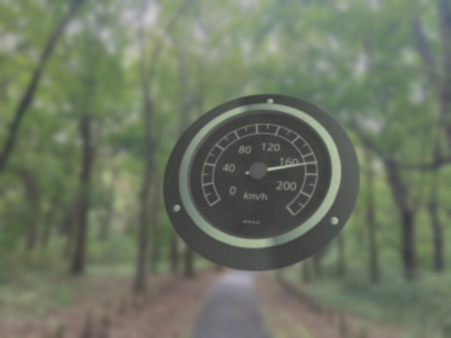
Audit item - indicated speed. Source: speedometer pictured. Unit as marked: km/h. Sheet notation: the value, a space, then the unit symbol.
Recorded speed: 170 km/h
